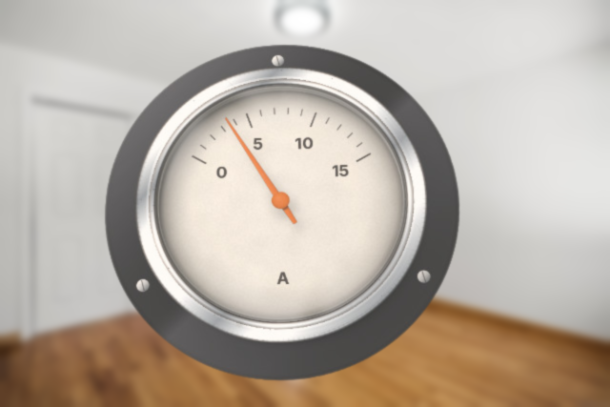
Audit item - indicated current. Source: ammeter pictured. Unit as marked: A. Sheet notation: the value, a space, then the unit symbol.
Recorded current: 3.5 A
